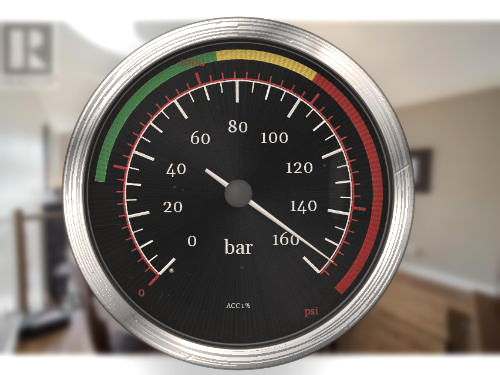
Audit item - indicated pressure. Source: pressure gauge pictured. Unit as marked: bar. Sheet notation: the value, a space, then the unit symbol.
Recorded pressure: 155 bar
